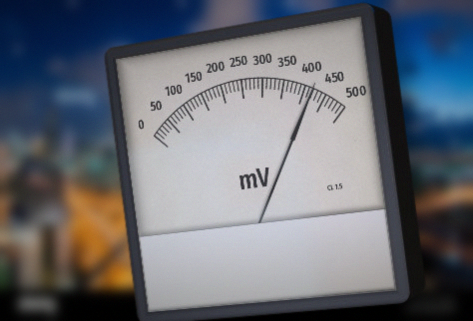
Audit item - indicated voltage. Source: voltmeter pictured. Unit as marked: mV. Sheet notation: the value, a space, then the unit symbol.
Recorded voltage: 420 mV
